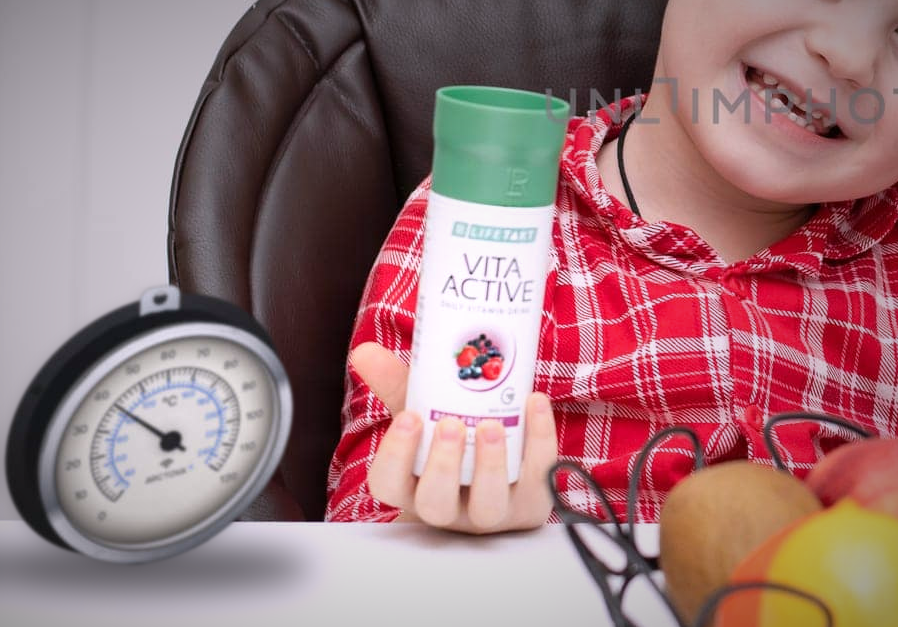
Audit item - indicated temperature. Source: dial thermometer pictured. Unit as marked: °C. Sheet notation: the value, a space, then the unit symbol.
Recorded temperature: 40 °C
